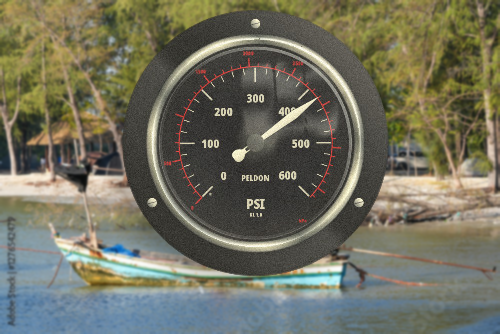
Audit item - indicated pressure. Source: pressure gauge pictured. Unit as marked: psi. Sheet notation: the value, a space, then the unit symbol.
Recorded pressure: 420 psi
